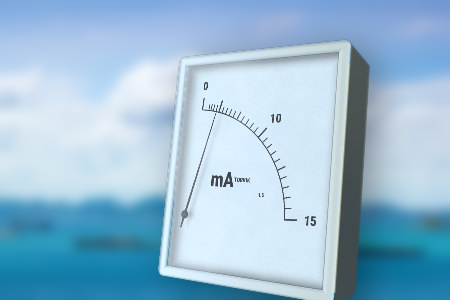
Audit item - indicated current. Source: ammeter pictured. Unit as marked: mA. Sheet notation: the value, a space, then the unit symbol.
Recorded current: 5 mA
